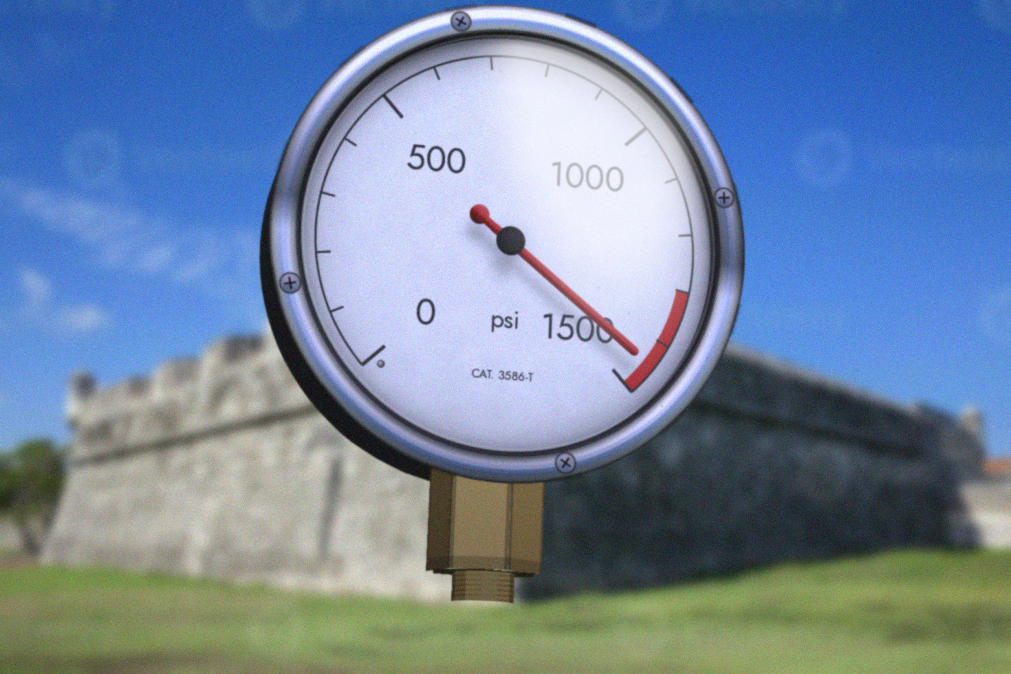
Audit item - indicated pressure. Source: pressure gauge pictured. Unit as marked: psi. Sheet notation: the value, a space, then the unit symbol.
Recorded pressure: 1450 psi
